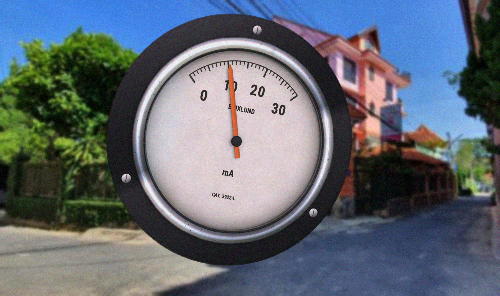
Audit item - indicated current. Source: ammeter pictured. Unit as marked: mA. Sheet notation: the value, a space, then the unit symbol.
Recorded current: 10 mA
